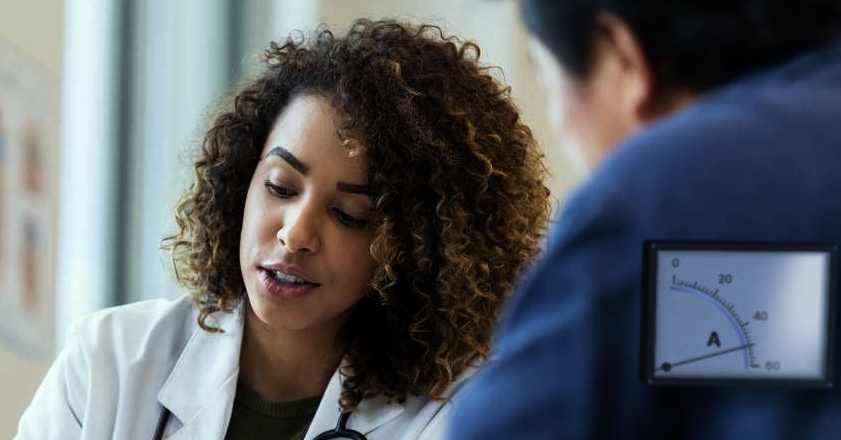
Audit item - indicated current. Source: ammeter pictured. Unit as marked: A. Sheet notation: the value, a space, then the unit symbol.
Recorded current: 50 A
